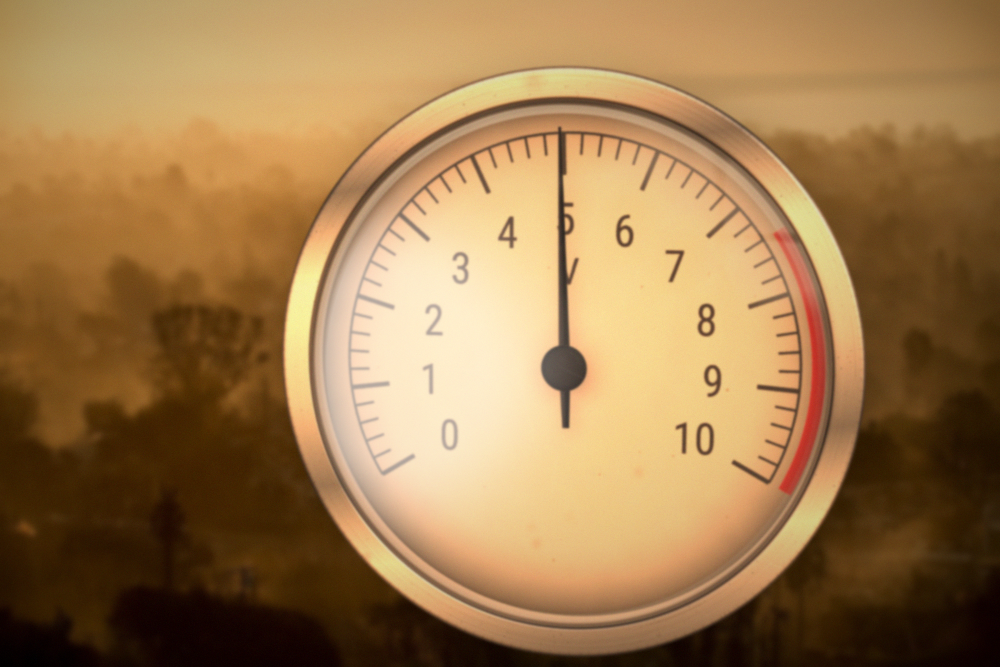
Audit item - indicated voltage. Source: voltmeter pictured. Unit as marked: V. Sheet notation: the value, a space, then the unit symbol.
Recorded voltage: 5 V
